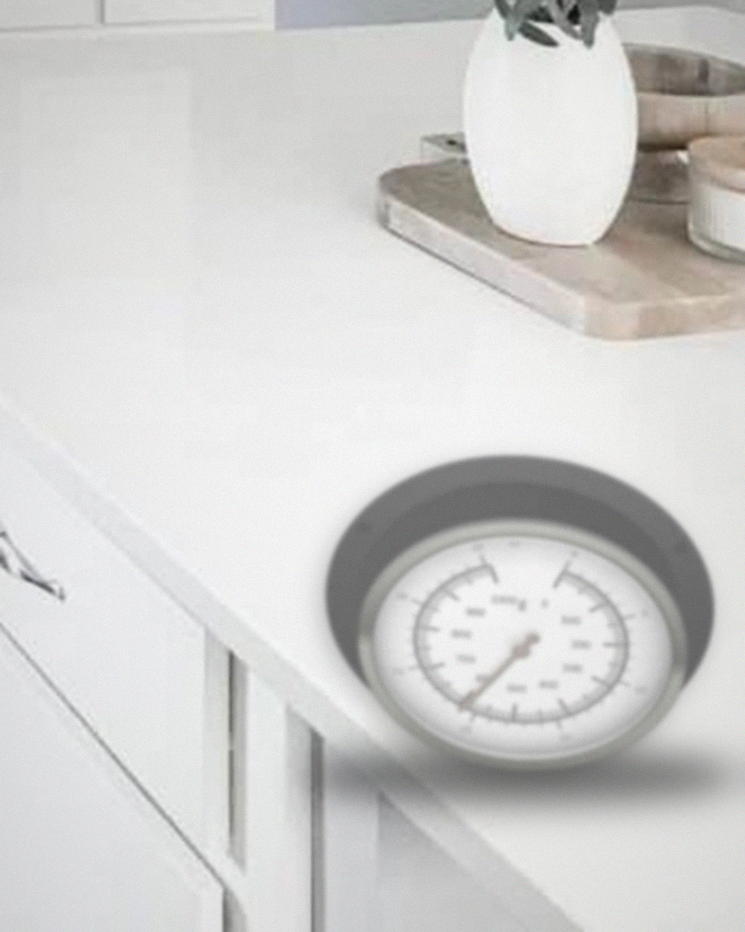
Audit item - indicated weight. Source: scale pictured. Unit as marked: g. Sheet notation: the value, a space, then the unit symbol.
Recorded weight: 600 g
